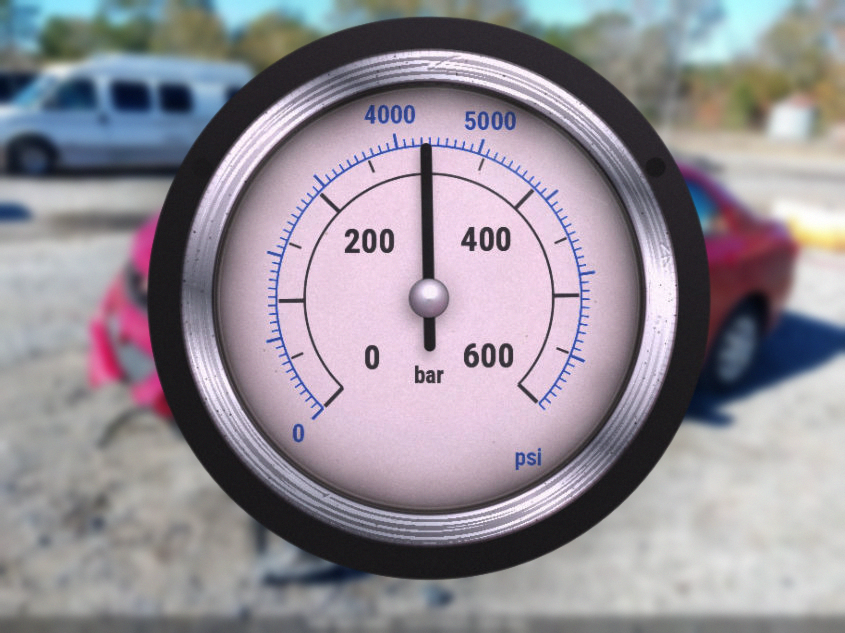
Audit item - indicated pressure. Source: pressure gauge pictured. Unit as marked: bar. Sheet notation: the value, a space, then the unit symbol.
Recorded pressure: 300 bar
